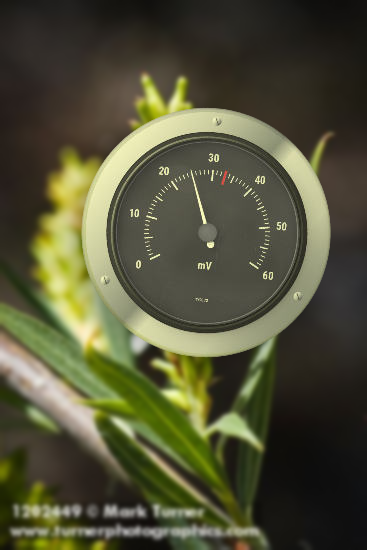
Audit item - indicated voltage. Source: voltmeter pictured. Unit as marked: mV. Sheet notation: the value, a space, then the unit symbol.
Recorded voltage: 25 mV
